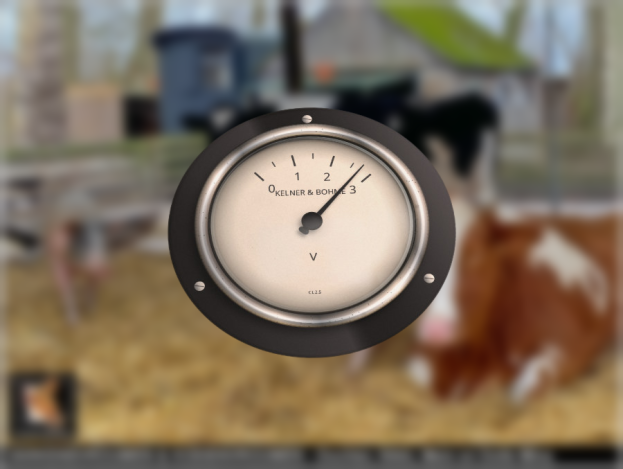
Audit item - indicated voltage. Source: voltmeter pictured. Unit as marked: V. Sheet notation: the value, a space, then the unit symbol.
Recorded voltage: 2.75 V
